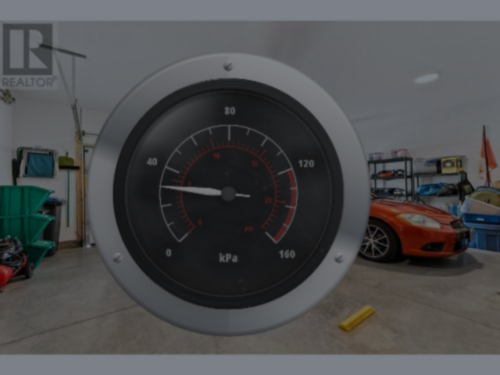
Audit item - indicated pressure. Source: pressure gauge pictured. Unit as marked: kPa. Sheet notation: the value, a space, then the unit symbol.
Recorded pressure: 30 kPa
